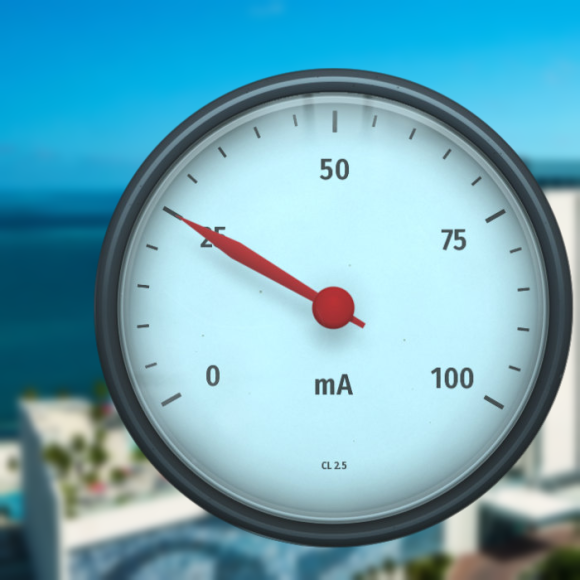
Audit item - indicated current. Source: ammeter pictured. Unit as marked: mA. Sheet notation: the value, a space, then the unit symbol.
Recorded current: 25 mA
